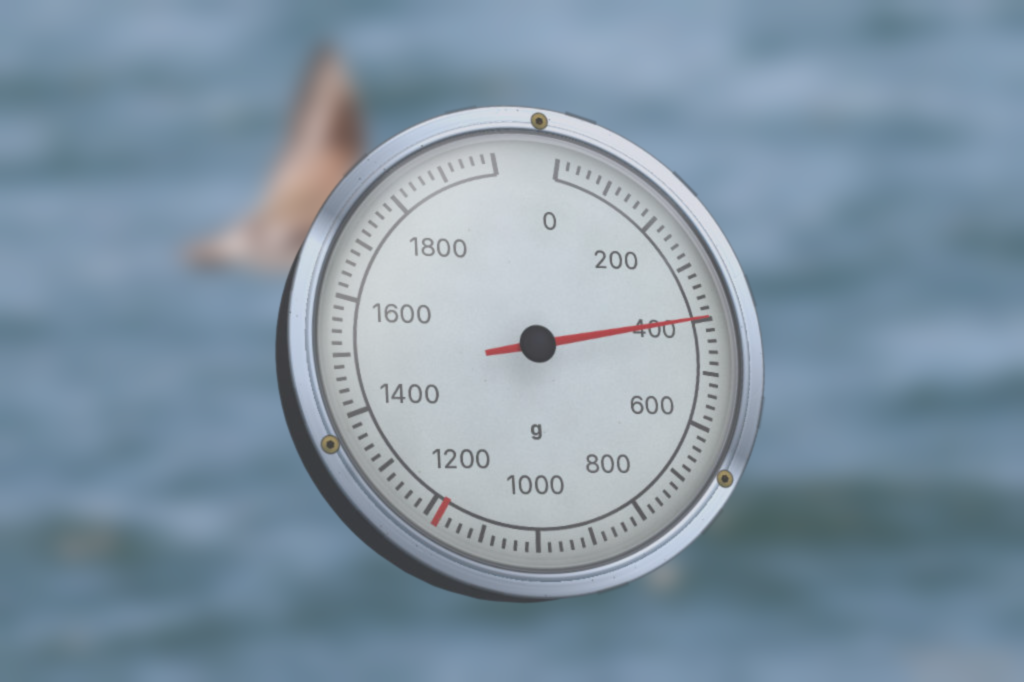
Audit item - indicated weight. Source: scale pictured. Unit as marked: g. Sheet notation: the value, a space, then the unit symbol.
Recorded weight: 400 g
